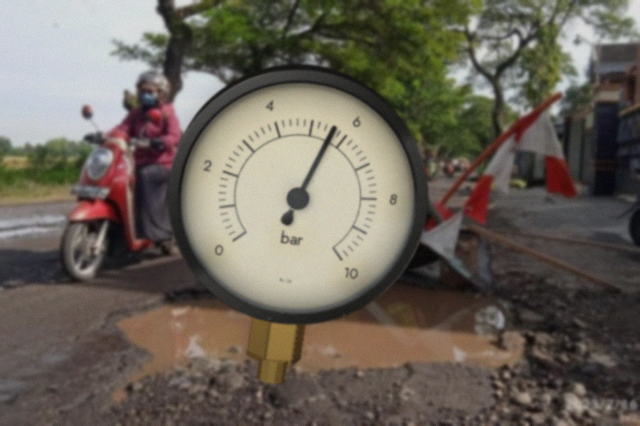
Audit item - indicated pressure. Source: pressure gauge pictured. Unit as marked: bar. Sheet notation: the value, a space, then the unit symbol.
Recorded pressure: 5.6 bar
